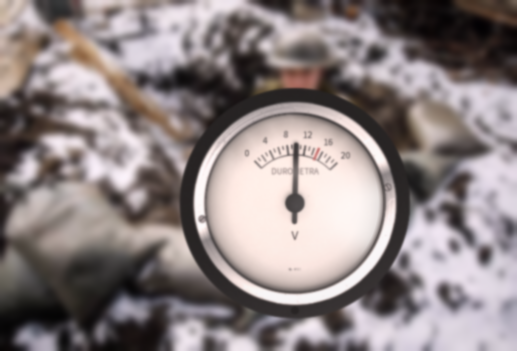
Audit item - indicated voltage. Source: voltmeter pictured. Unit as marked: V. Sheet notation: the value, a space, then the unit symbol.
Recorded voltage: 10 V
